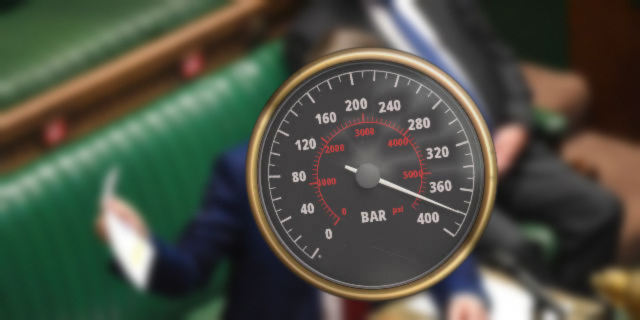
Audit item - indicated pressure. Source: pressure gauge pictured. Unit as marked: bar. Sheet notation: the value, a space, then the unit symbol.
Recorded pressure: 380 bar
